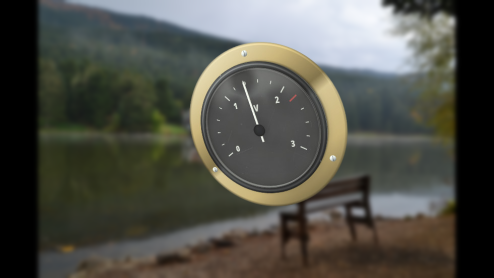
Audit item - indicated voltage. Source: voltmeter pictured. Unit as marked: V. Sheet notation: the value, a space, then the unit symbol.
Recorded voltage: 1.4 V
